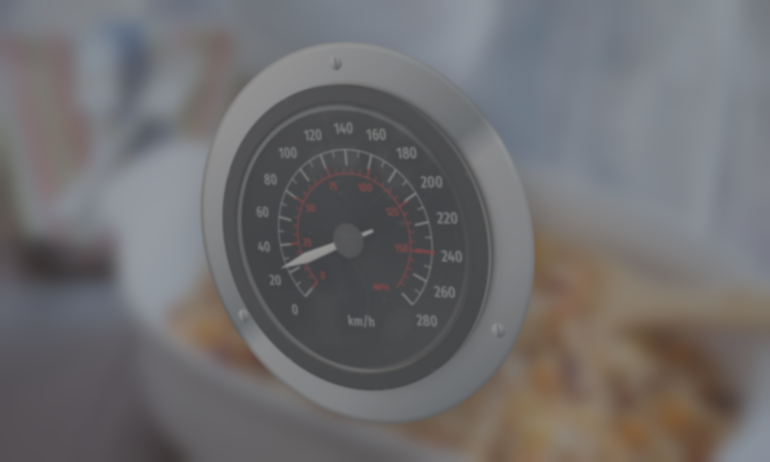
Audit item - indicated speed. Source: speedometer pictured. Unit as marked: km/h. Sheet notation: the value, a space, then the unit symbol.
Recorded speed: 25 km/h
